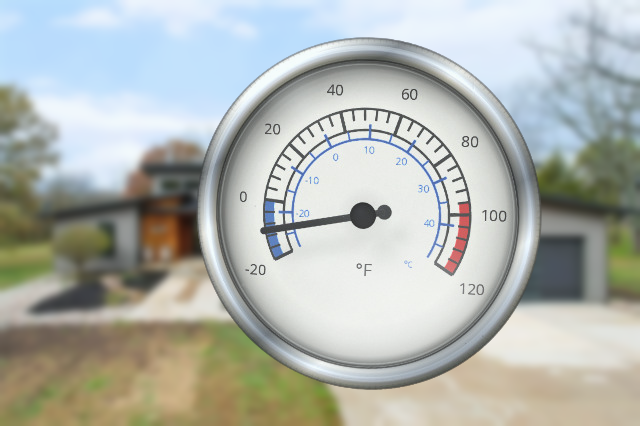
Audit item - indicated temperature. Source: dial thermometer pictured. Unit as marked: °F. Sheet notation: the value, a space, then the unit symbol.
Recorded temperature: -10 °F
